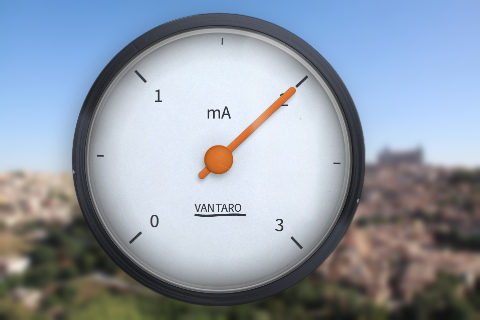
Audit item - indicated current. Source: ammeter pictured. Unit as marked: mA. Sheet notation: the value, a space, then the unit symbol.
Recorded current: 2 mA
